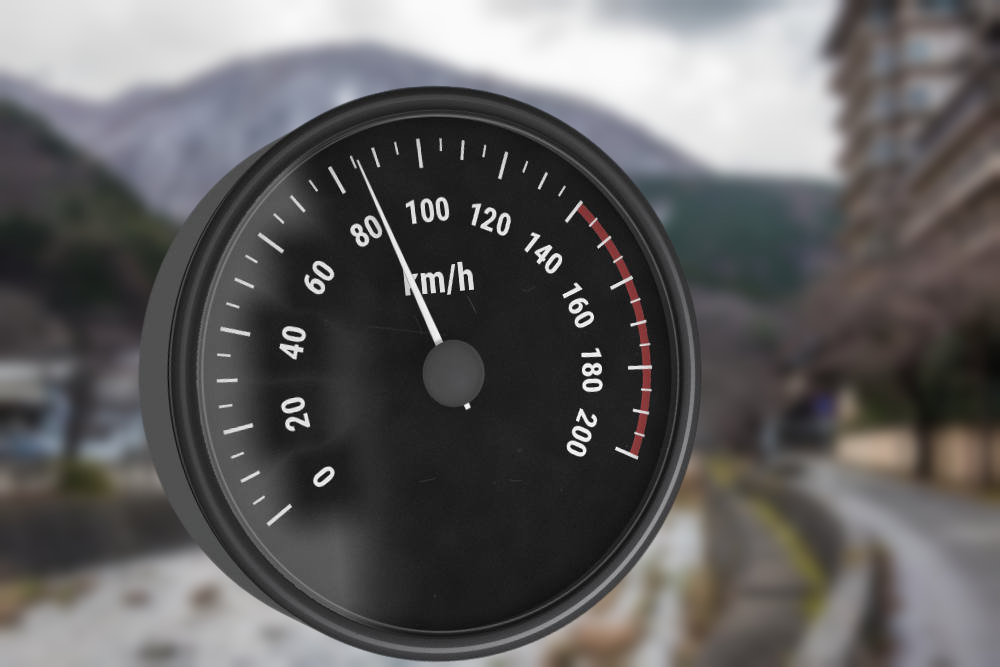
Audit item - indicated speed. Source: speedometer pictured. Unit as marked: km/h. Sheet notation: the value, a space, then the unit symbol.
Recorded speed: 85 km/h
